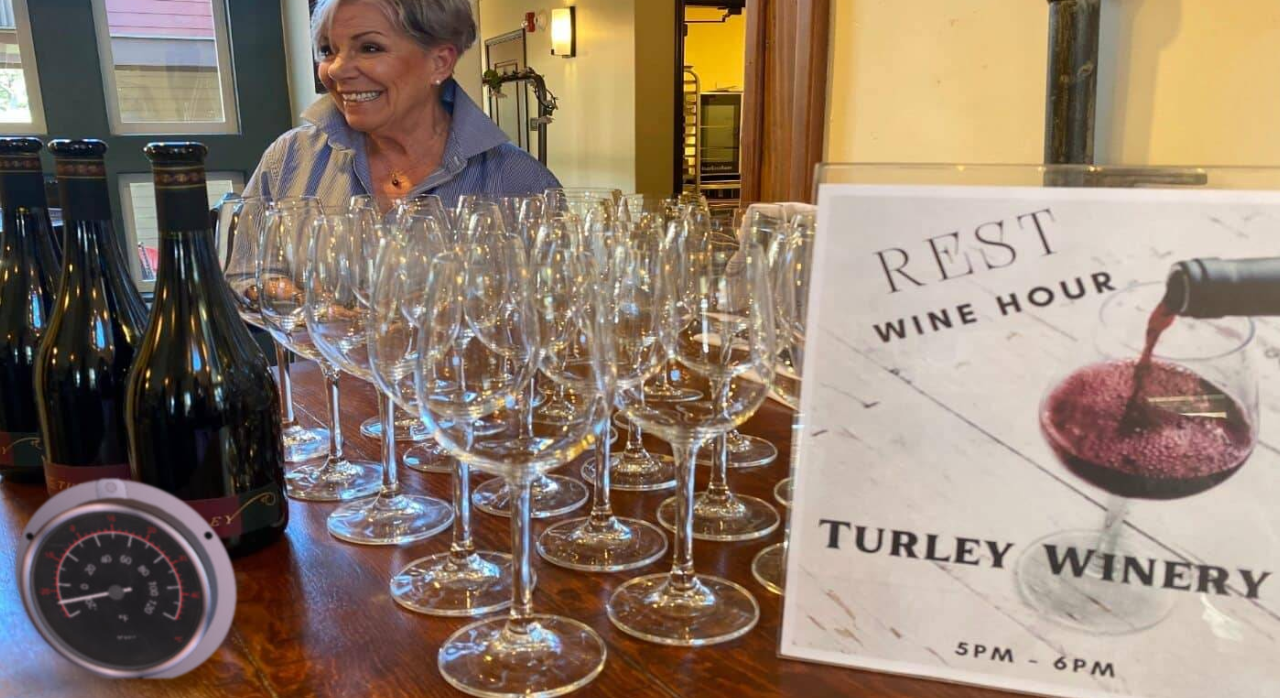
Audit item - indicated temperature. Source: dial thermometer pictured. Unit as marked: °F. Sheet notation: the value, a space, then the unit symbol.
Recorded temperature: -10 °F
